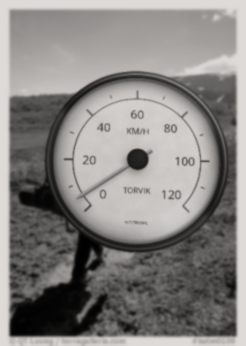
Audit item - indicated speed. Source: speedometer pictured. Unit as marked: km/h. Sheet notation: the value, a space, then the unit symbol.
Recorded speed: 5 km/h
